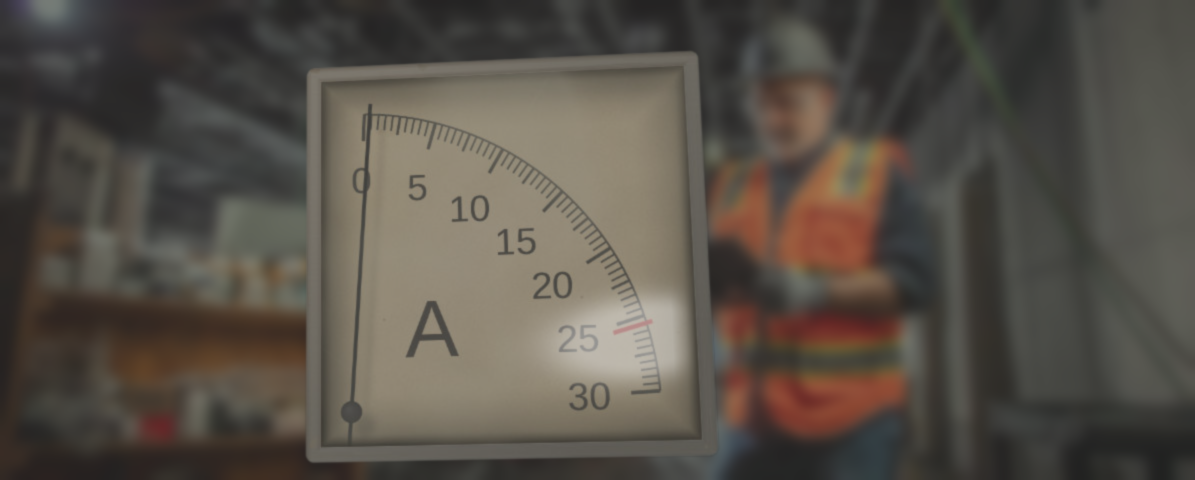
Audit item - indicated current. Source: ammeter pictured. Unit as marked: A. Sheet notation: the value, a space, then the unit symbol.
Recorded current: 0.5 A
